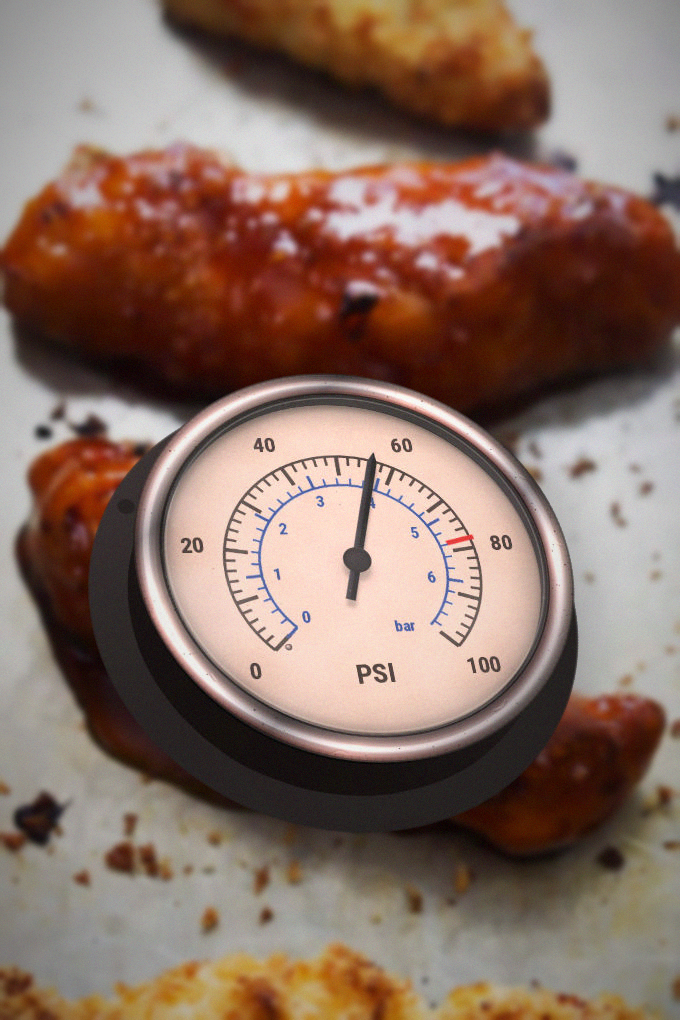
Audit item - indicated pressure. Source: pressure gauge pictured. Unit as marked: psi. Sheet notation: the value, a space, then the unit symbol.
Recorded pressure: 56 psi
